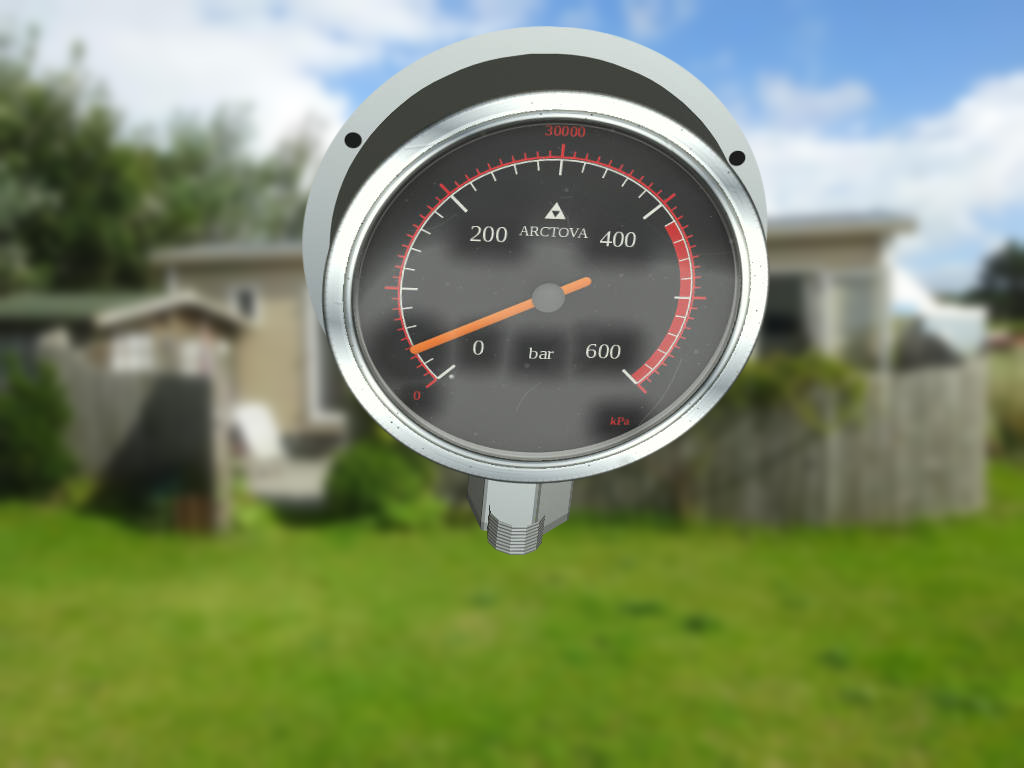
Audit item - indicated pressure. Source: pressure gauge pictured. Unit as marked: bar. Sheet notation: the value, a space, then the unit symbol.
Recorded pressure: 40 bar
